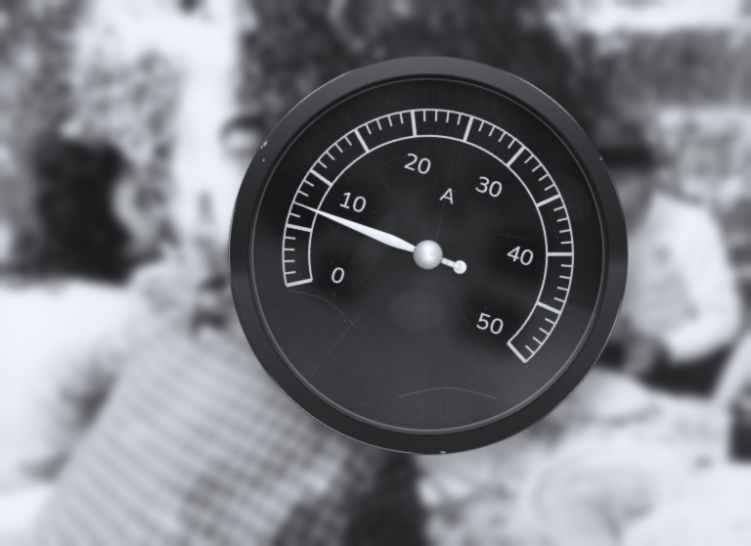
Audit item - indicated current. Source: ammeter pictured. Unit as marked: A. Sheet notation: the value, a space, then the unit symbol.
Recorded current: 7 A
